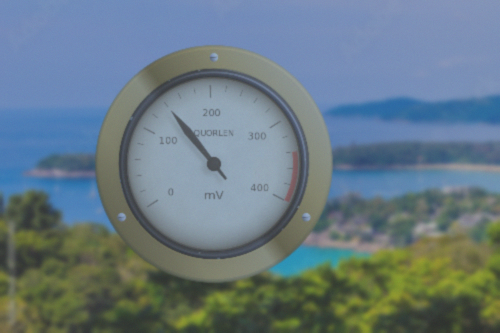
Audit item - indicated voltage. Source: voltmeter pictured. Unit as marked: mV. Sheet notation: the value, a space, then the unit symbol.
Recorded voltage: 140 mV
